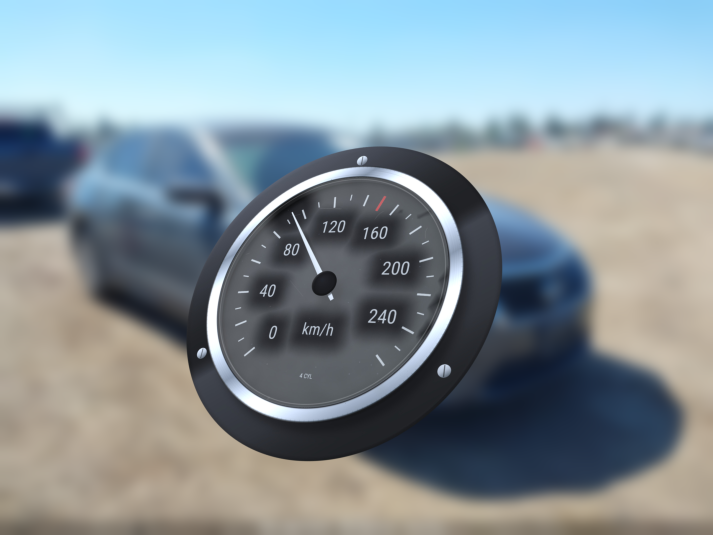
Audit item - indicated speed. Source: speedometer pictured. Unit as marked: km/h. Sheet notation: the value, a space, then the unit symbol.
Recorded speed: 95 km/h
